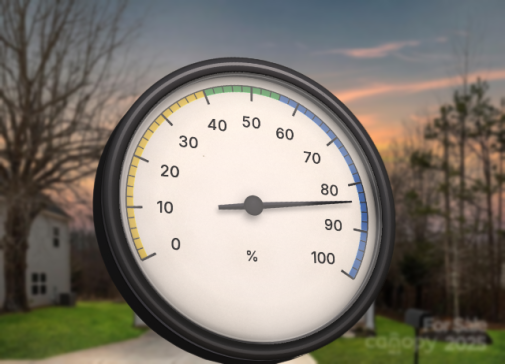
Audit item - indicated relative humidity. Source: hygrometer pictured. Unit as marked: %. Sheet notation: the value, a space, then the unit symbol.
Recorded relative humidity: 84 %
